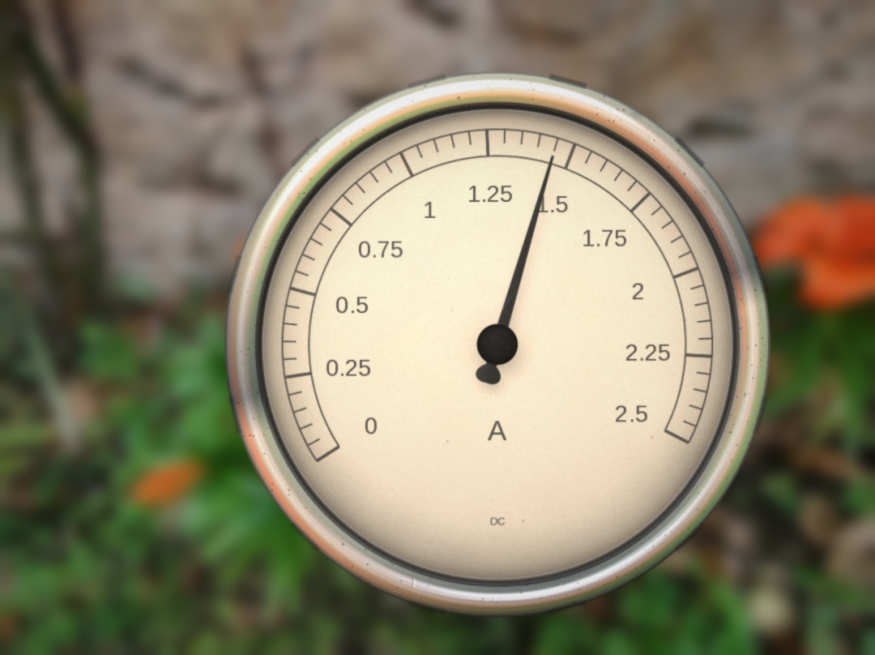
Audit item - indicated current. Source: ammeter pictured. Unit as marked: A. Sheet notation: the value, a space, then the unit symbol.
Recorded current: 1.45 A
